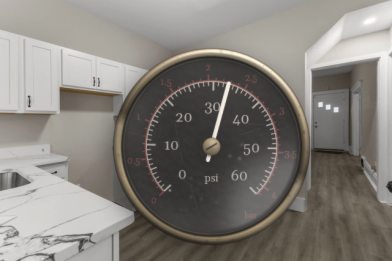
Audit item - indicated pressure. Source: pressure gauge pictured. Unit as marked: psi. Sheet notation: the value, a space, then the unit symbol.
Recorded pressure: 33 psi
